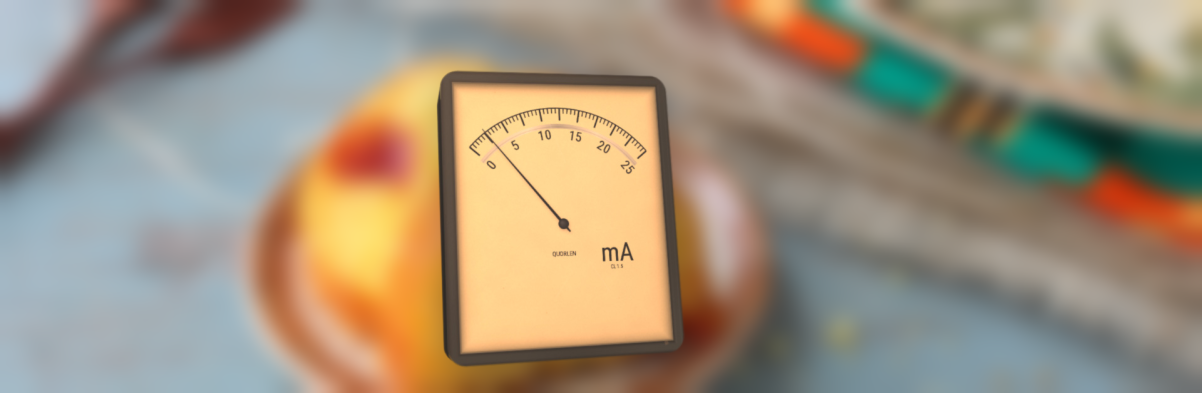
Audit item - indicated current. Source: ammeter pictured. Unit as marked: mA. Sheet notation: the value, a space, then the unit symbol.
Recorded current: 2.5 mA
